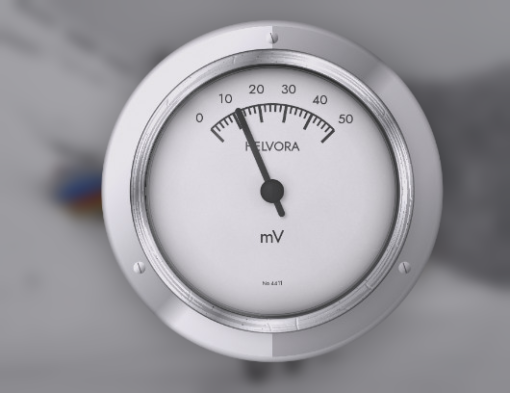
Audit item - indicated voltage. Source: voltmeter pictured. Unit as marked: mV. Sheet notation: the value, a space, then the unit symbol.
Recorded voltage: 12 mV
